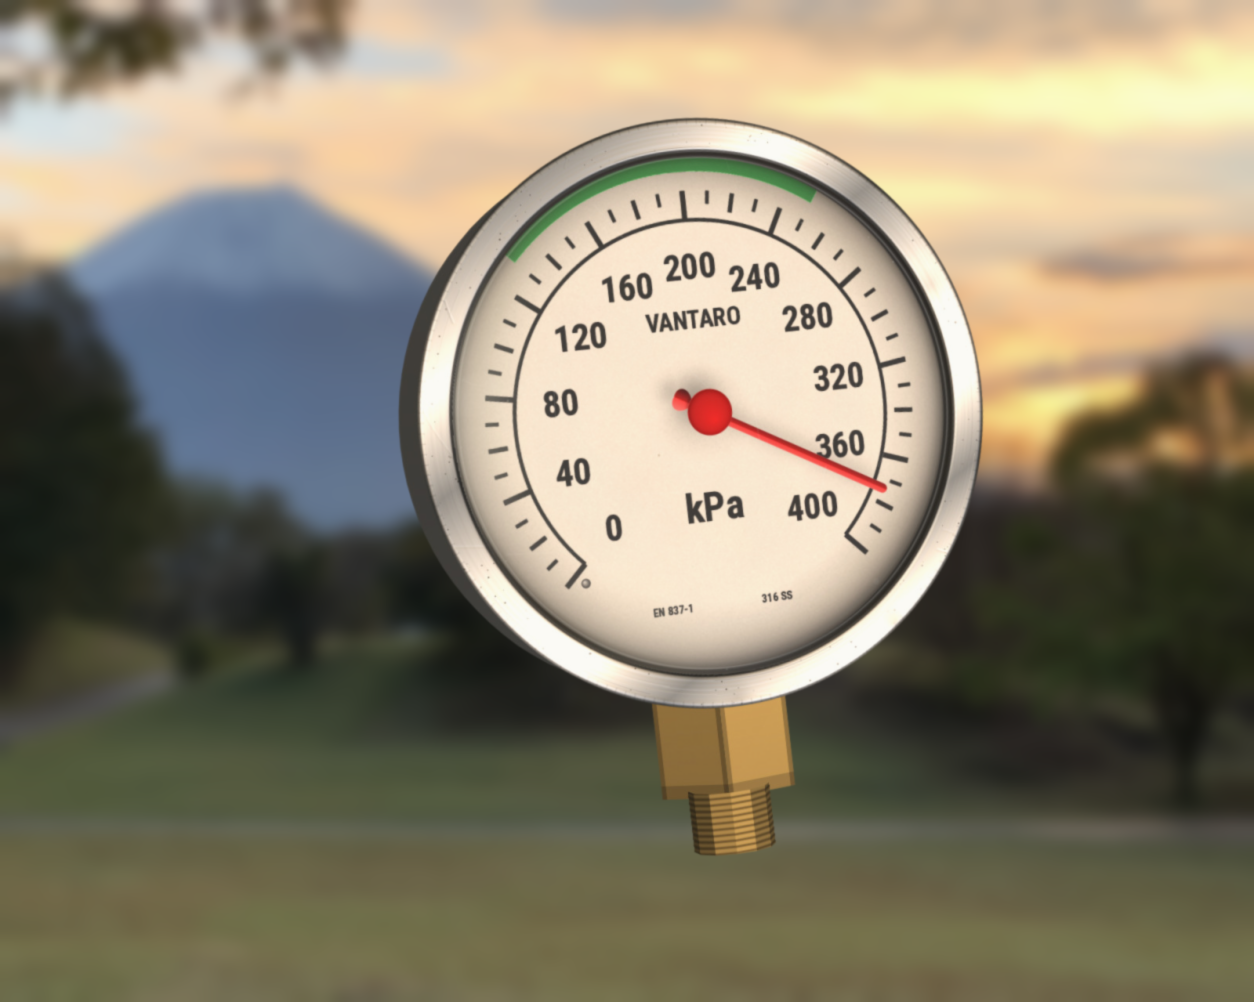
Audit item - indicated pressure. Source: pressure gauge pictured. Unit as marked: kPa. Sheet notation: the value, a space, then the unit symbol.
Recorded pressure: 375 kPa
